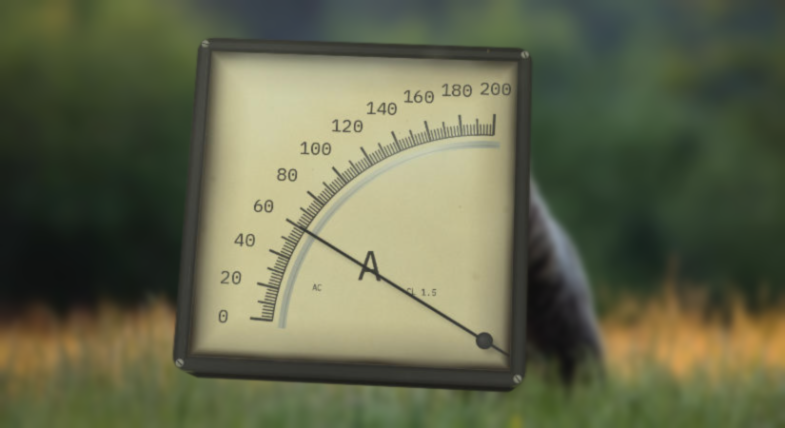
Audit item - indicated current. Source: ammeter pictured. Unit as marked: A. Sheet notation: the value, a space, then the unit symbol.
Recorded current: 60 A
